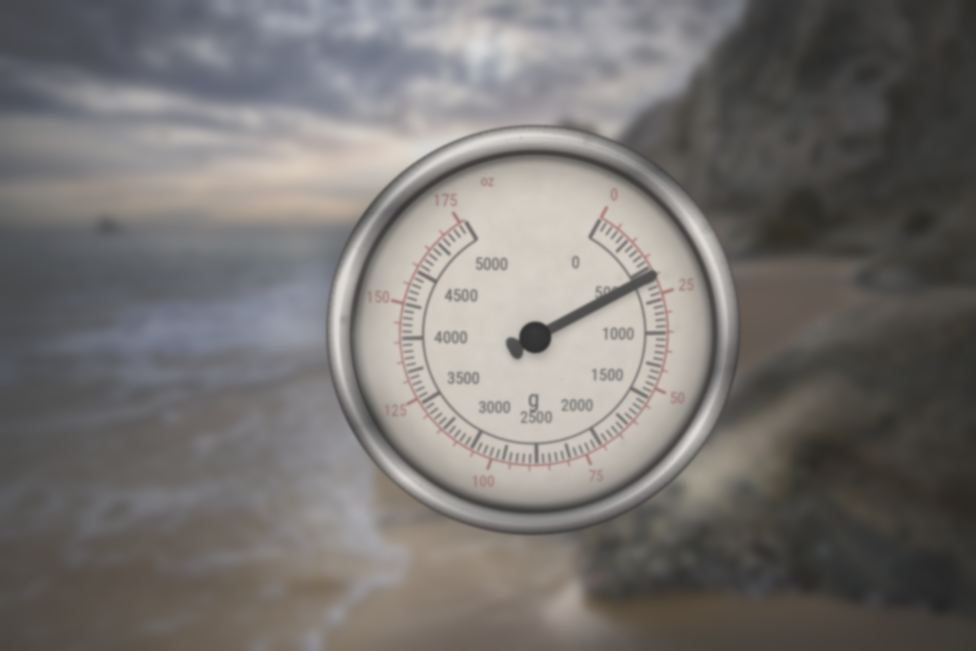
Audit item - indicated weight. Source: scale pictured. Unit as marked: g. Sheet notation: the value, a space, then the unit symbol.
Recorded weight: 550 g
